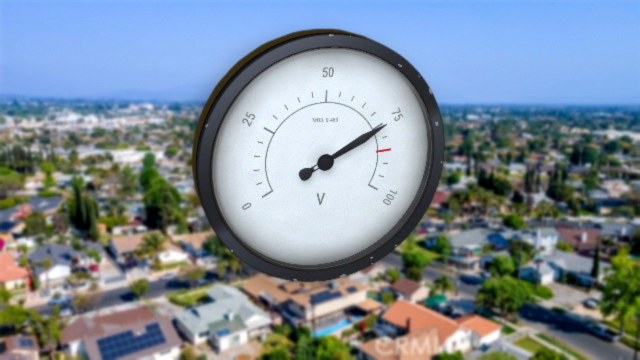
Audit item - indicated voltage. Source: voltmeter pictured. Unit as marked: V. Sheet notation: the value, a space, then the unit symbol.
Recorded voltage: 75 V
